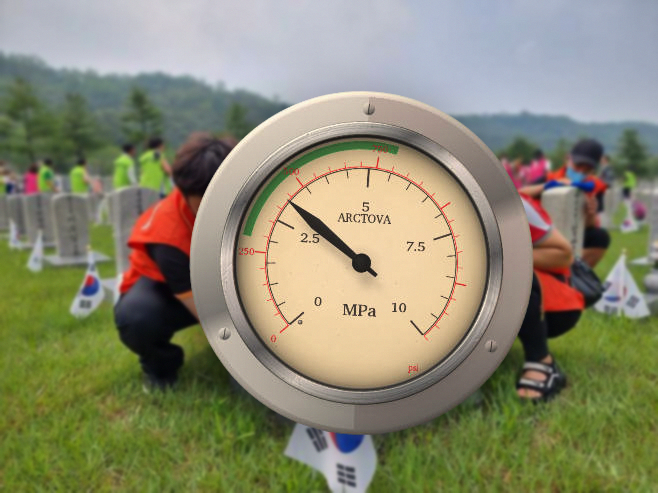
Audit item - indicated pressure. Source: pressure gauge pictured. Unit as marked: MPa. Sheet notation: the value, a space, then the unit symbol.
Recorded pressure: 3 MPa
